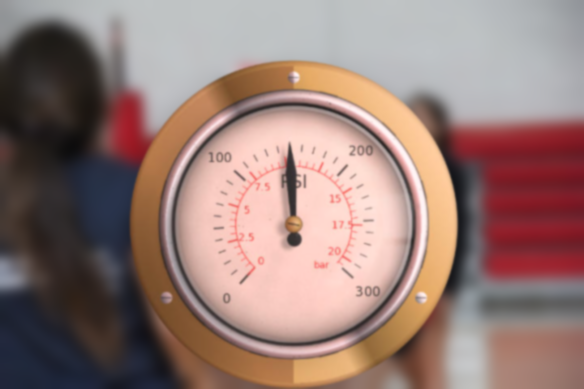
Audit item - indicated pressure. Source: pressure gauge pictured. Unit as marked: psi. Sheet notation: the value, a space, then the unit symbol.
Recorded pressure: 150 psi
